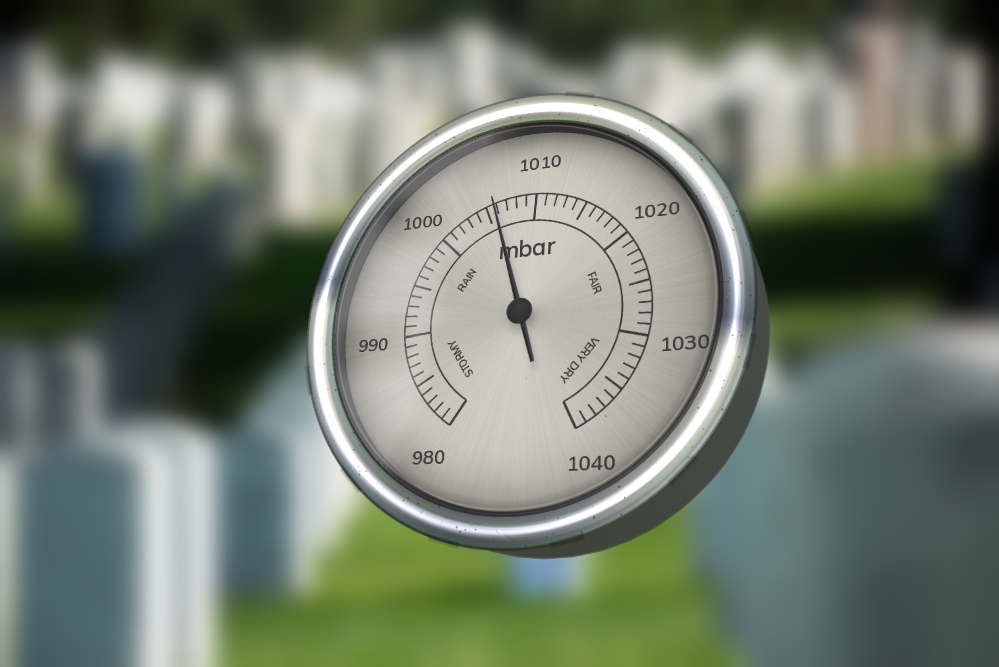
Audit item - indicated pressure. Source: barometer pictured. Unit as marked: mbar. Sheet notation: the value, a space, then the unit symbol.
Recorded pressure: 1006 mbar
